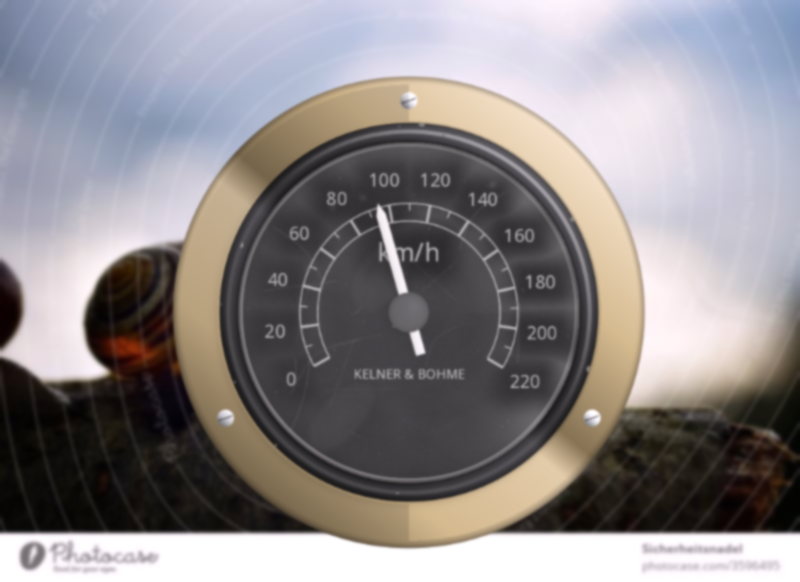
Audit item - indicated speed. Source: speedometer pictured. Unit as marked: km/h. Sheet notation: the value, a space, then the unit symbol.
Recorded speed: 95 km/h
